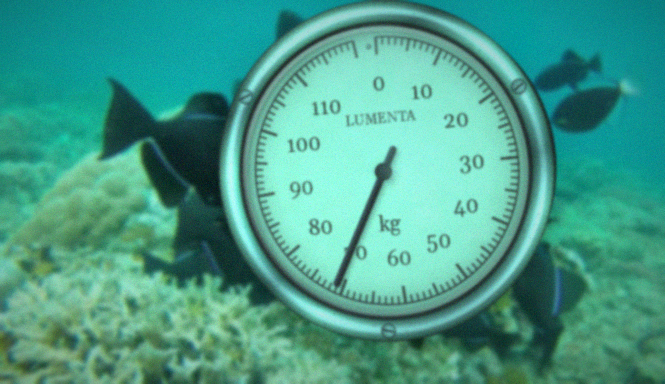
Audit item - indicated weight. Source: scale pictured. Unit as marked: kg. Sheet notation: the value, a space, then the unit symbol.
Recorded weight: 71 kg
